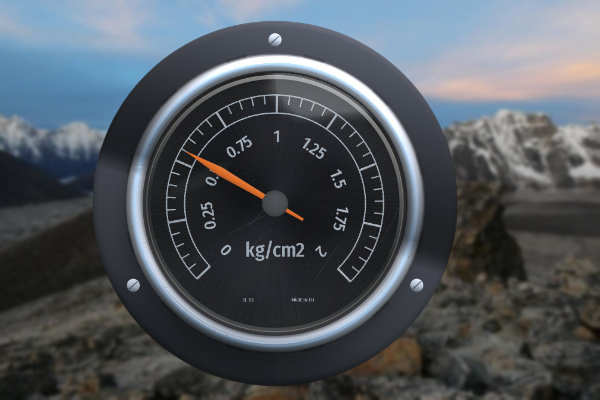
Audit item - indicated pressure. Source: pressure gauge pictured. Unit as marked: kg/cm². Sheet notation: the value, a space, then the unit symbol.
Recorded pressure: 0.55 kg/cm²
